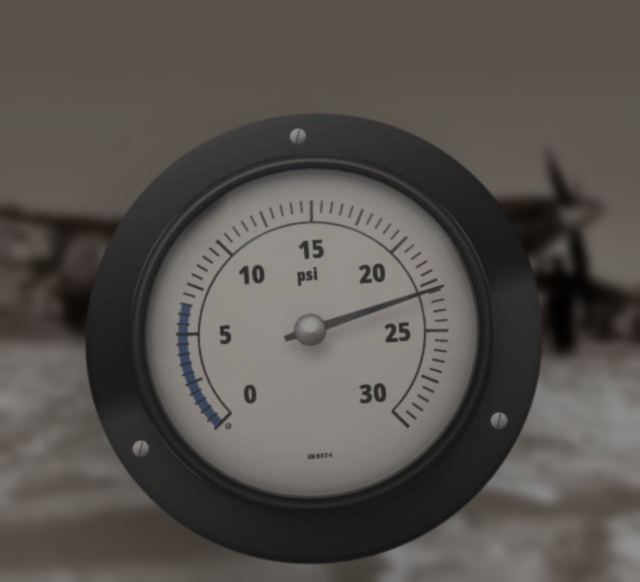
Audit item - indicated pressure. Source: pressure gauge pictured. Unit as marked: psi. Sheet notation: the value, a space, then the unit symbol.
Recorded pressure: 23 psi
